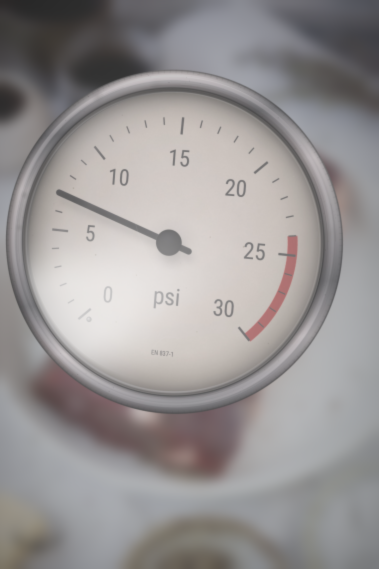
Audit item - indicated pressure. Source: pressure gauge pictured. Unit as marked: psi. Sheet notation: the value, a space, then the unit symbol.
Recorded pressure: 7 psi
